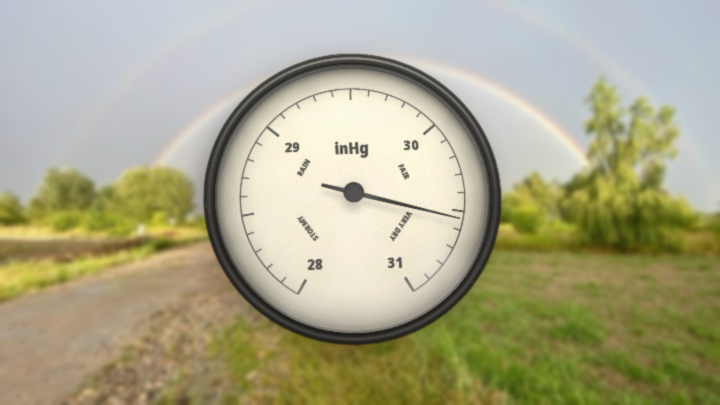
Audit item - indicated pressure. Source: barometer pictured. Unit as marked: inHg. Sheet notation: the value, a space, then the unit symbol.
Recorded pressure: 30.55 inHg
